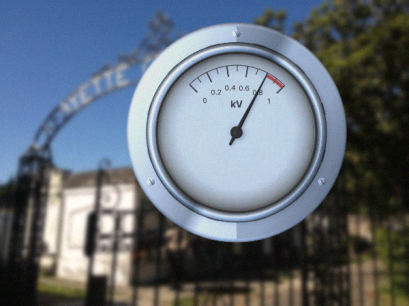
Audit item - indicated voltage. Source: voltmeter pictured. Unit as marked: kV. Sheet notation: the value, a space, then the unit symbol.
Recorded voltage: 0.8 kV
